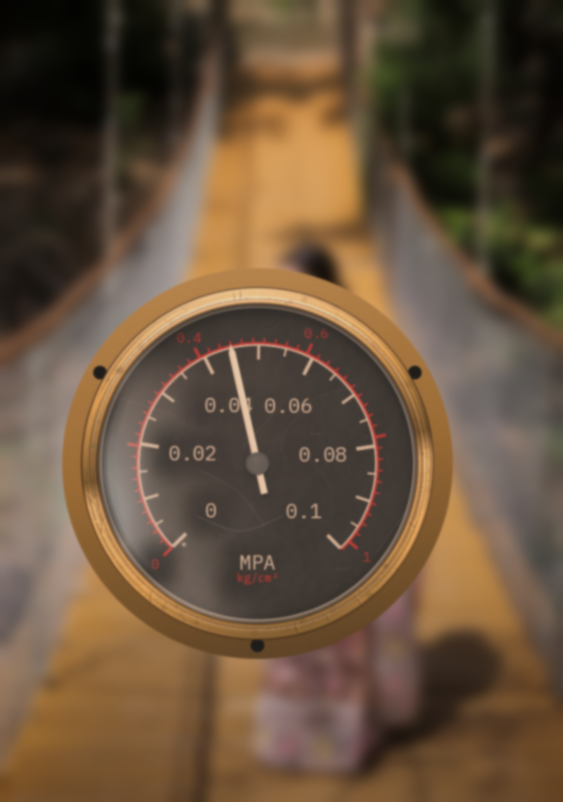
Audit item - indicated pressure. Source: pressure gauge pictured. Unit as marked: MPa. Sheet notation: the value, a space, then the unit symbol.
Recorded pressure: 0.045 MPa
